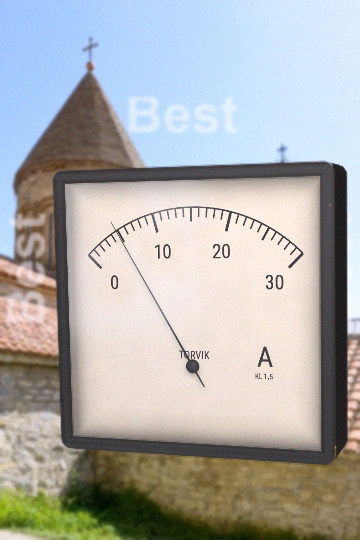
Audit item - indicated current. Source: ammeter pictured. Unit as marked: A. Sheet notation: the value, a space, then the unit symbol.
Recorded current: 5 A
